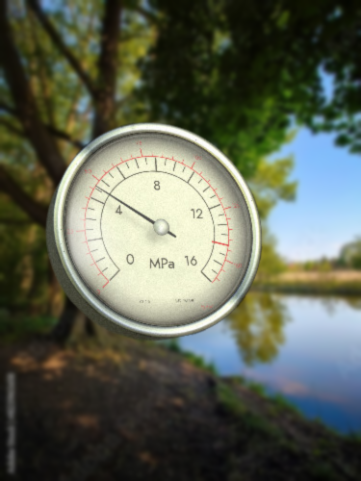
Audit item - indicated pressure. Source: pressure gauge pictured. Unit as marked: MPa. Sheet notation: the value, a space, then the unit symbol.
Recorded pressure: 4.5 MPa
